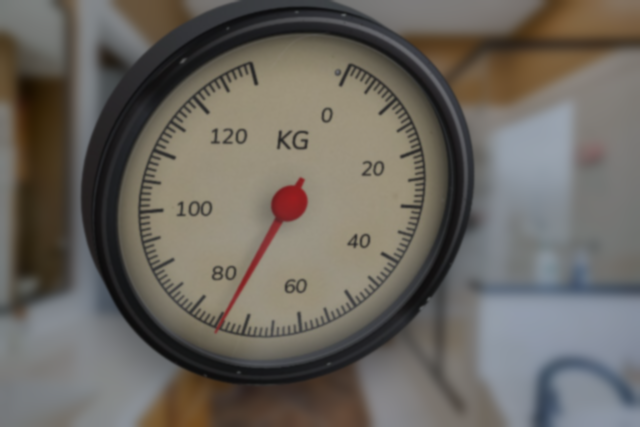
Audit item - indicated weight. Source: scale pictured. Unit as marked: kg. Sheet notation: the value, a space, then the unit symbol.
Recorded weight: 75 kg
